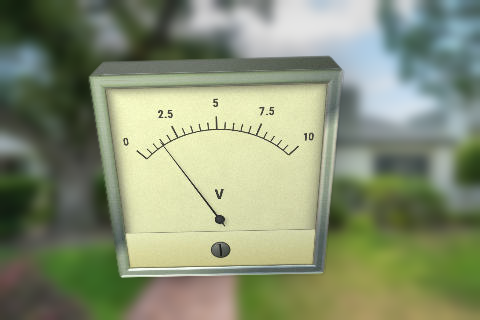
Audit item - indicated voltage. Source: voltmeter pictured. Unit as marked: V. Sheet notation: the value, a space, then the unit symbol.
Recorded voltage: 1.5 V
